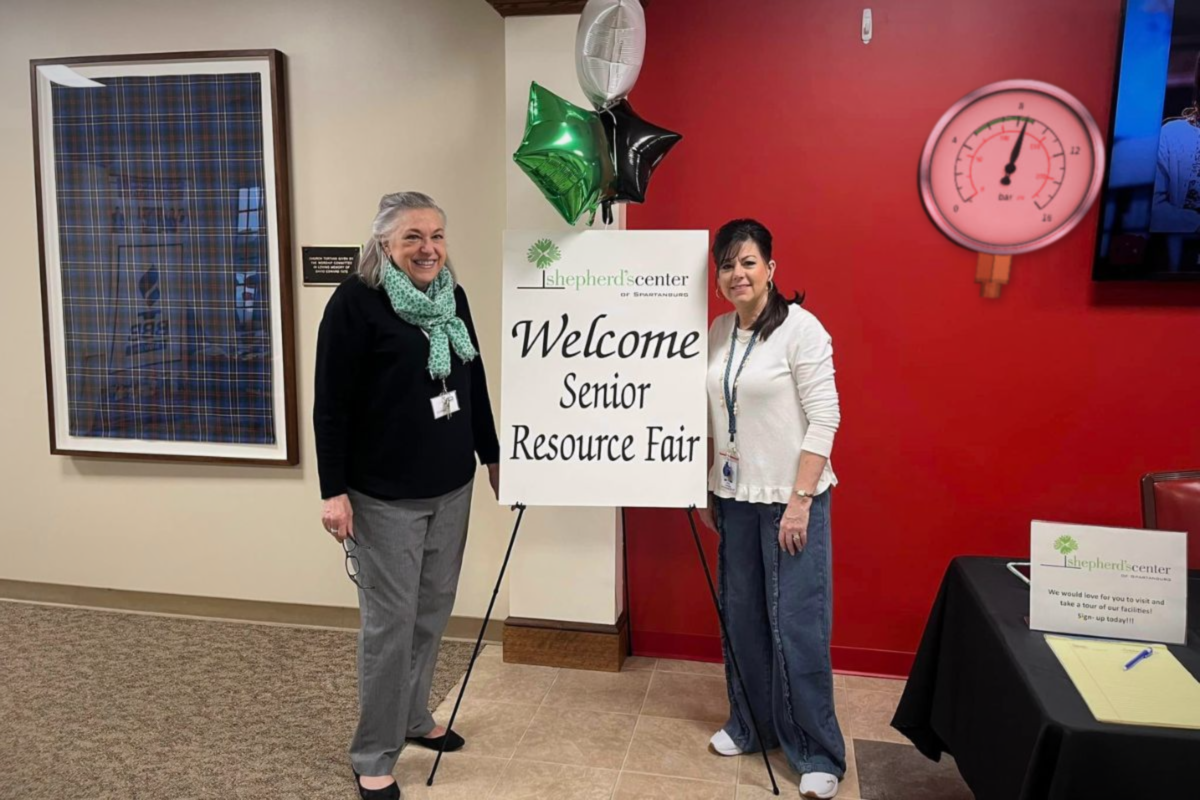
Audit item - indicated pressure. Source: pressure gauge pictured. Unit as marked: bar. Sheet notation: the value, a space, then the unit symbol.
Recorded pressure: 8.5 bar
